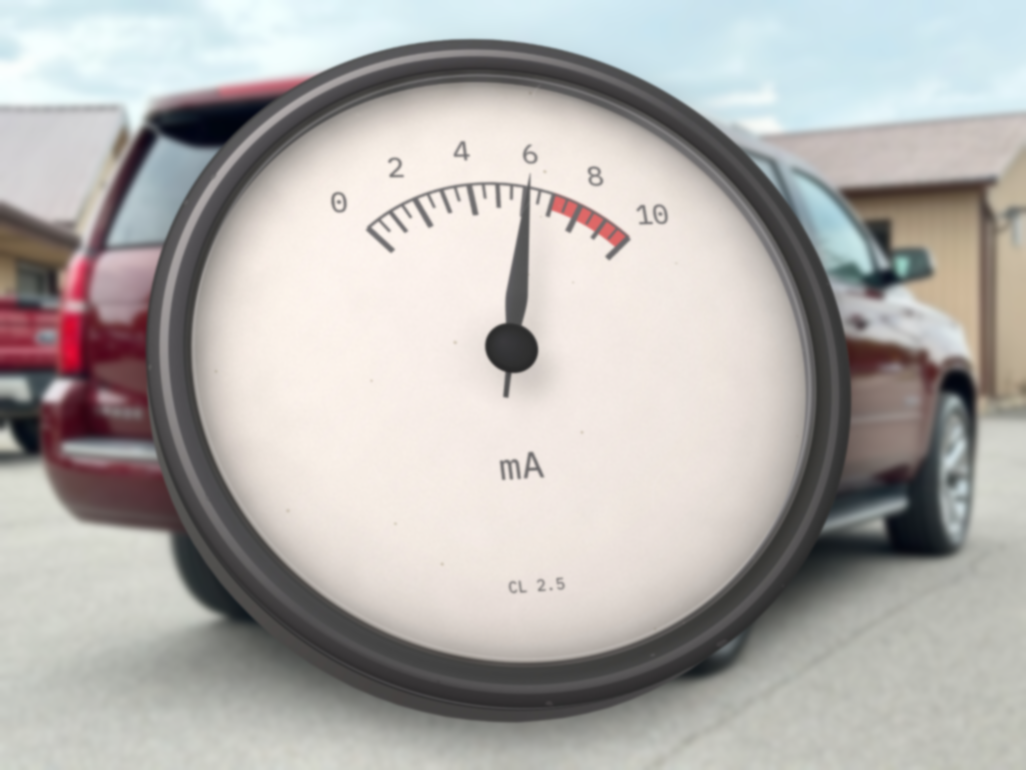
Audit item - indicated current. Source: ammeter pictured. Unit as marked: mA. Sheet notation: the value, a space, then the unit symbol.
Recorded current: 6 mA
